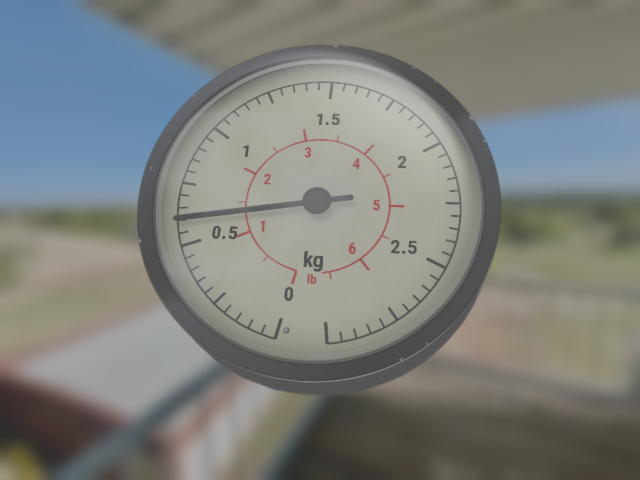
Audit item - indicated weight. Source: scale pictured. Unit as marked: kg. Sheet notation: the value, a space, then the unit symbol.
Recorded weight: 0.6 kg
